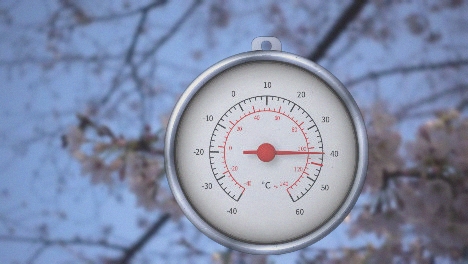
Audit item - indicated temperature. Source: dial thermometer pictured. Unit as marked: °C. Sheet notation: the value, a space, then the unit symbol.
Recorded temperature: 40 °C
